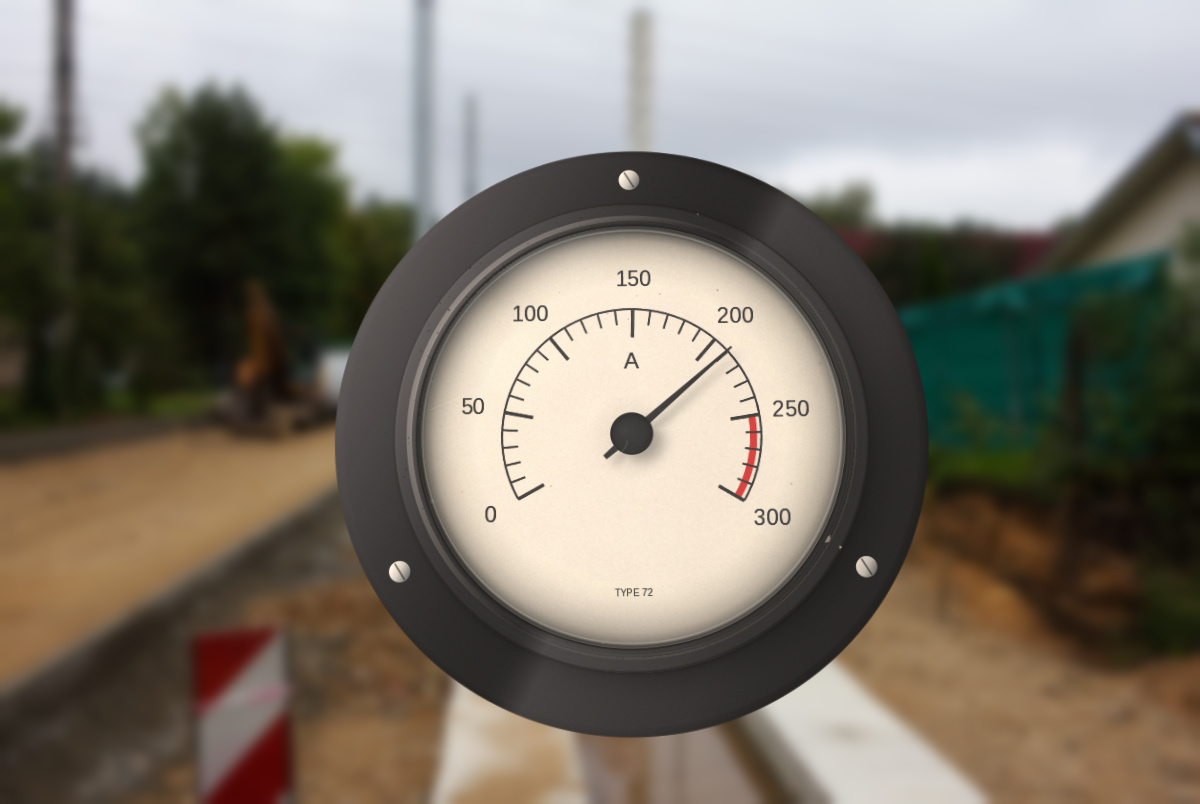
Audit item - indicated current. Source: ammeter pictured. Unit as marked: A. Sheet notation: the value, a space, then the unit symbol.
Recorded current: 210 A
